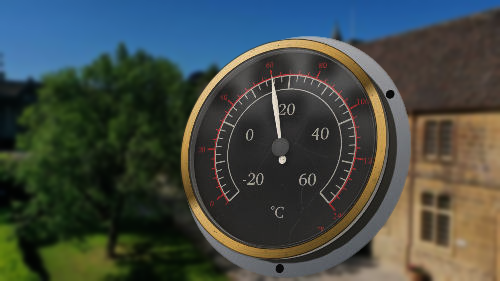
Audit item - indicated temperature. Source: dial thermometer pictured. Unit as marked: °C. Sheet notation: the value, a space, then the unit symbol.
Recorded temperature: 16 °C
